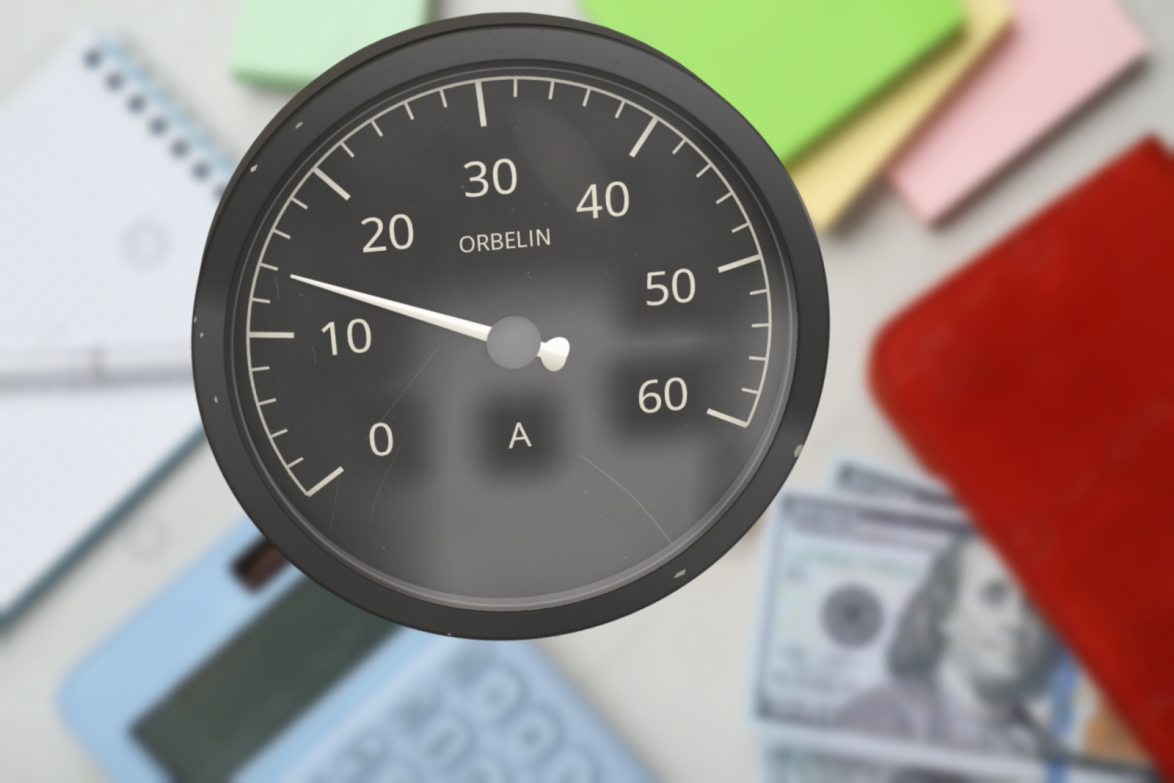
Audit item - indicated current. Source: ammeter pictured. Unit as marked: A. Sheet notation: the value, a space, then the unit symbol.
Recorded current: 14 A
